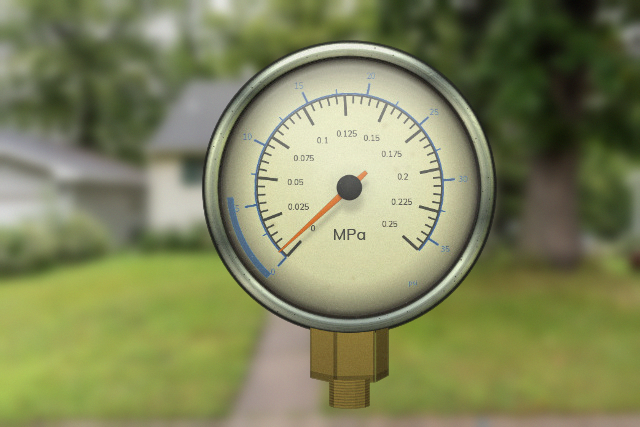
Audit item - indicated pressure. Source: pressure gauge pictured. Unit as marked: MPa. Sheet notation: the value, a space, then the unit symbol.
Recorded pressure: 0.005 MPa
